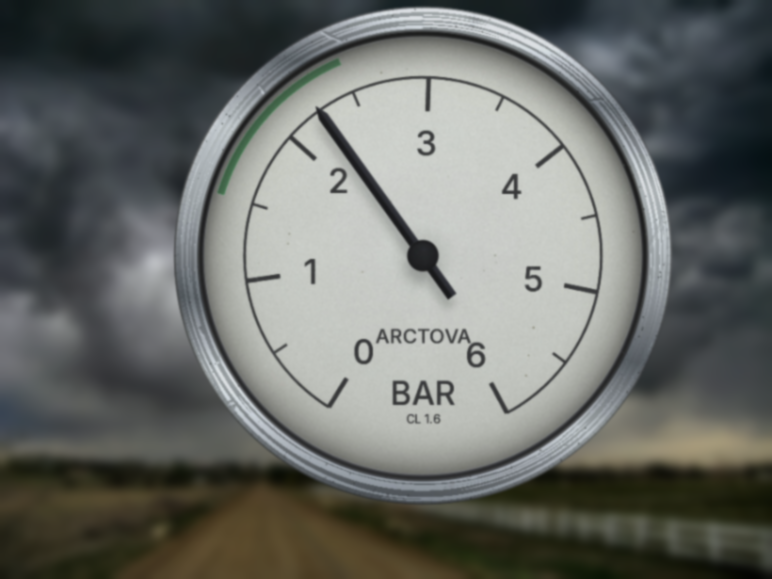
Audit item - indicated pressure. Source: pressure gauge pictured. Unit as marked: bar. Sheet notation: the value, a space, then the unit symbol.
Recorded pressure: 2.25 bar
